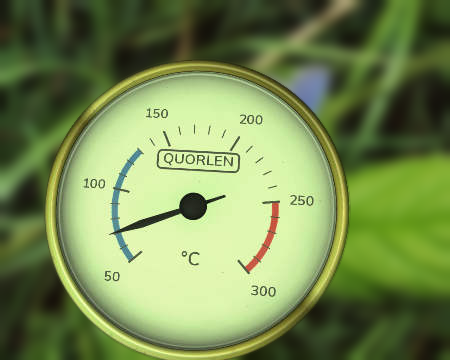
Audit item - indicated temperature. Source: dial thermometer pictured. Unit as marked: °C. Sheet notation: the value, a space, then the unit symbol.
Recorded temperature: 70 °C
